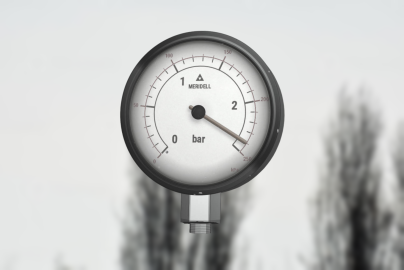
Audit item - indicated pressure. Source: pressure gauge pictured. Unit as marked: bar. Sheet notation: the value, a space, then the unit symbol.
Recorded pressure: 2.4 bar
